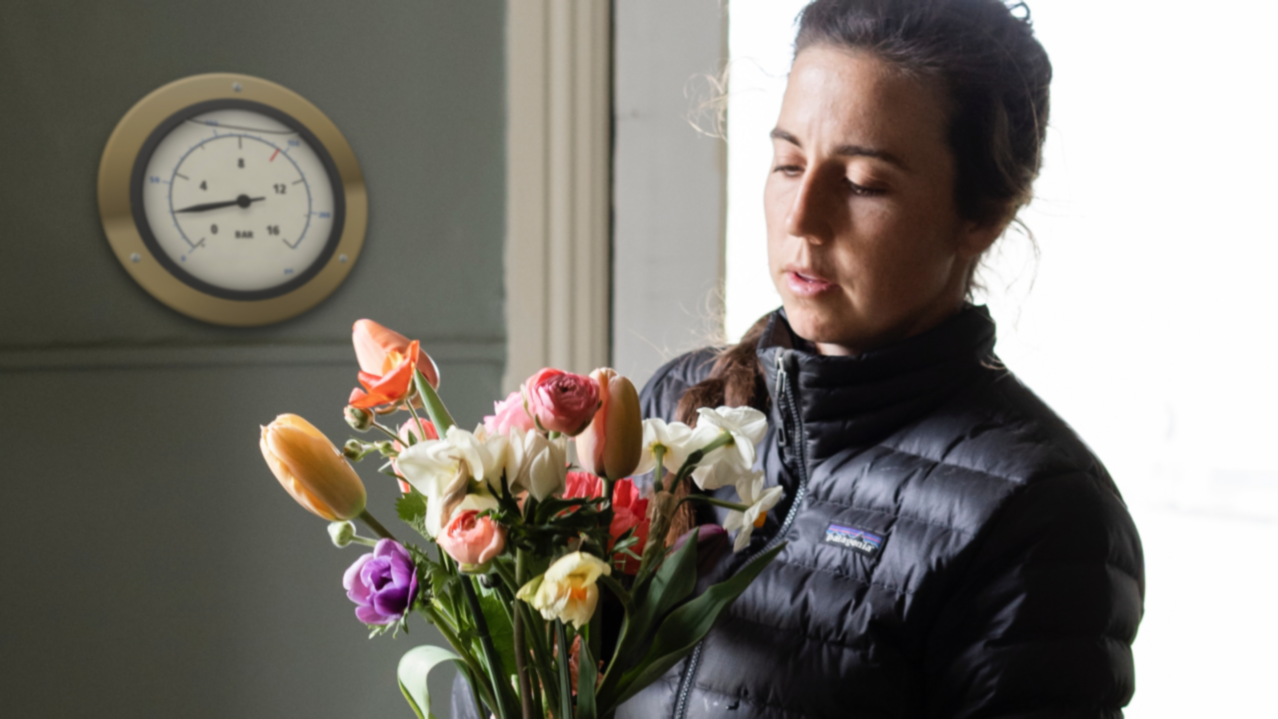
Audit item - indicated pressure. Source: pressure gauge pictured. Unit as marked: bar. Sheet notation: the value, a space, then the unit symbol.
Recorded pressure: 2 bar
